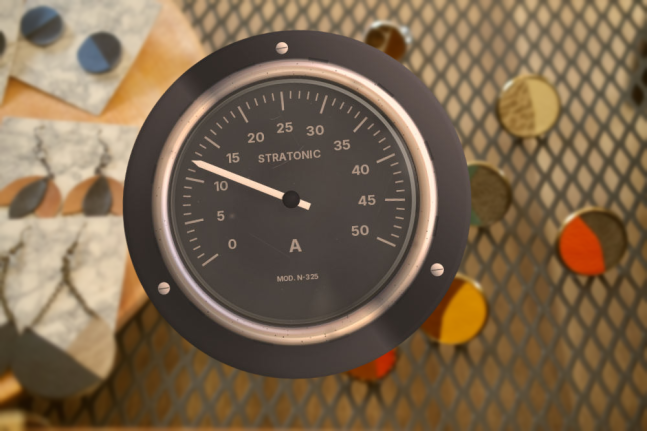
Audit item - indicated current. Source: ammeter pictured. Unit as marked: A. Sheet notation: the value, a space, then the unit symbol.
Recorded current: 12 A
